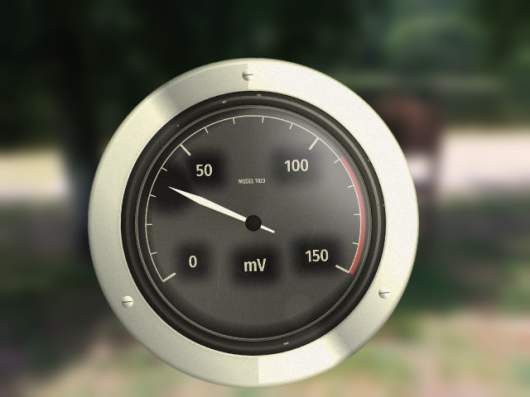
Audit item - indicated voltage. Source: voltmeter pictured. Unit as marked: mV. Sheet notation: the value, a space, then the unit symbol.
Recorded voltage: 35 mV
